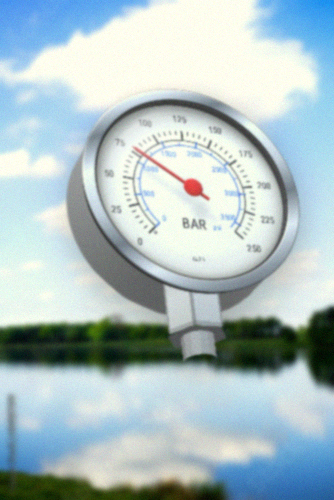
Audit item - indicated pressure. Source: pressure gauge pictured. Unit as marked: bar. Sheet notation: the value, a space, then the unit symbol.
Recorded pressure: 75 bar
